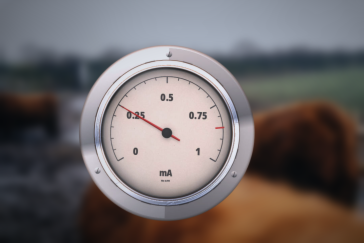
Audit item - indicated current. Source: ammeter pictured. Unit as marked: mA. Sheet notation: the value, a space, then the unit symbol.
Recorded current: 0.25 mA
